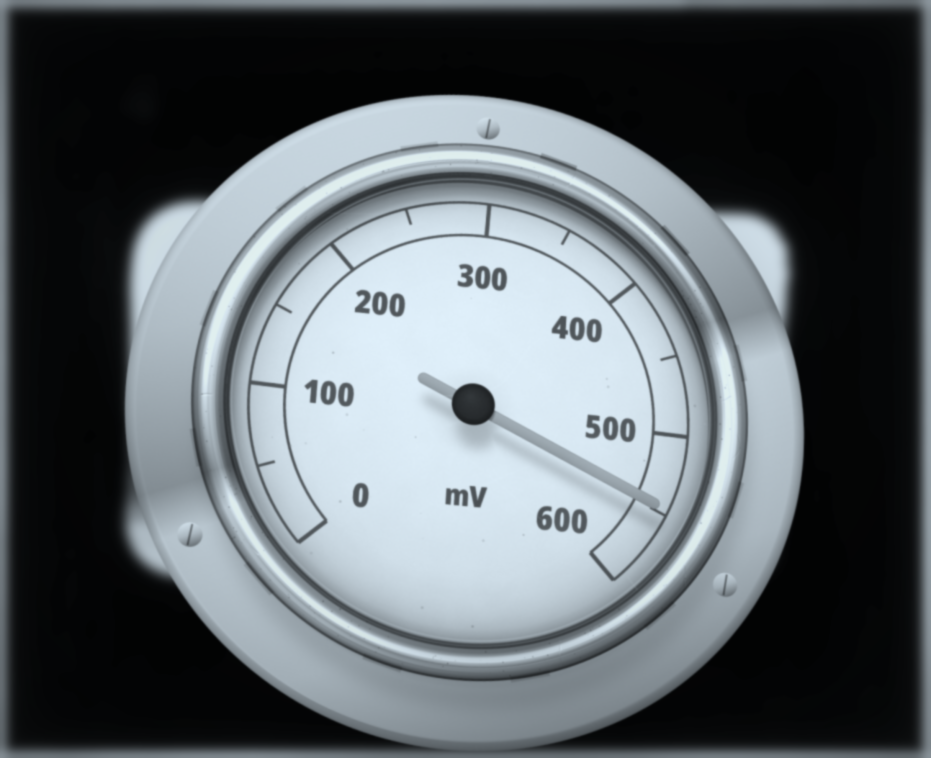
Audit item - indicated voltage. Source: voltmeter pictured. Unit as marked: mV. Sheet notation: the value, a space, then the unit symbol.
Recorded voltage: 550 mV
